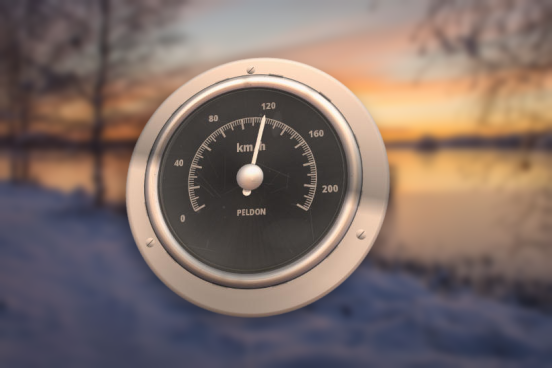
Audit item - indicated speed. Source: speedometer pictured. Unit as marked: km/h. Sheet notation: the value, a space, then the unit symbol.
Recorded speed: 120 km/h
